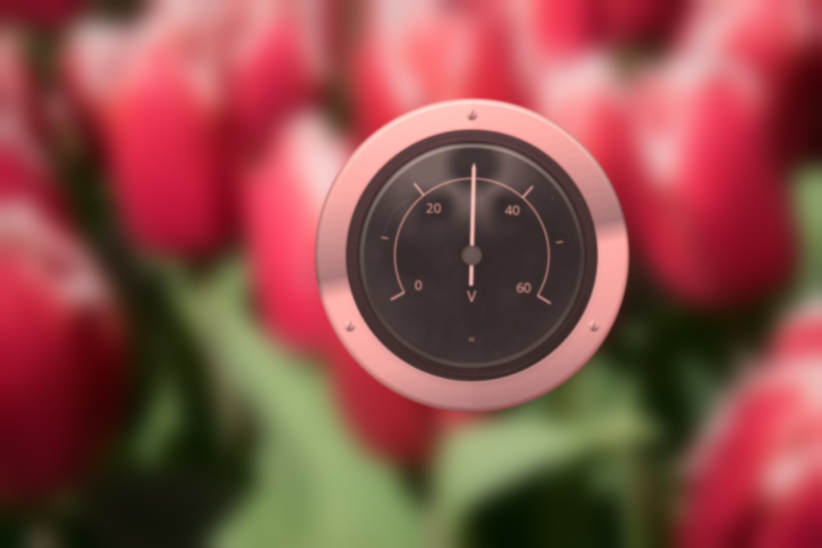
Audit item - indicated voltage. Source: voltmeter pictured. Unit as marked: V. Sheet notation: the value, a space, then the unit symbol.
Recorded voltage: 30 V
